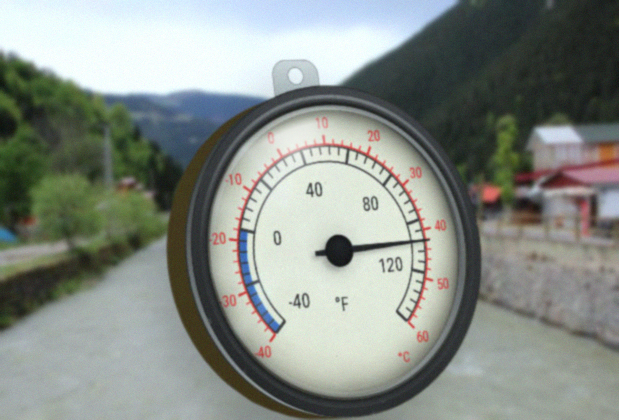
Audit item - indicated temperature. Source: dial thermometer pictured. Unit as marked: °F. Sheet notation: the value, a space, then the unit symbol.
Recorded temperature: 108 °F
